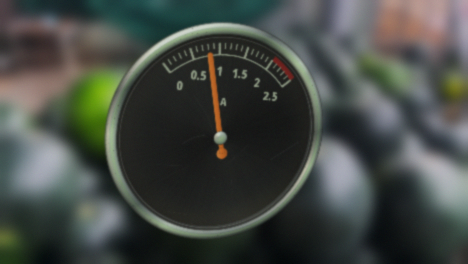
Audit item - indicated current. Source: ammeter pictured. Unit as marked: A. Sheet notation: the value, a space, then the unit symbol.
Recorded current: 0.8 A
